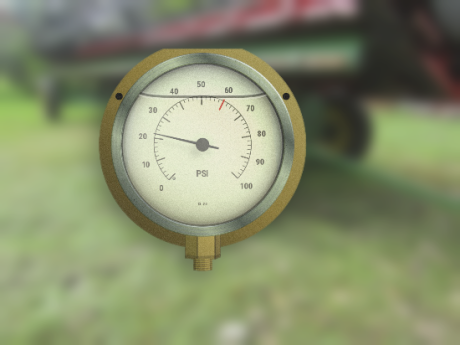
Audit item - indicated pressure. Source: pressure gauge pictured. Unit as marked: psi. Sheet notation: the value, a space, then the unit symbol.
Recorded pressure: 22 psi
